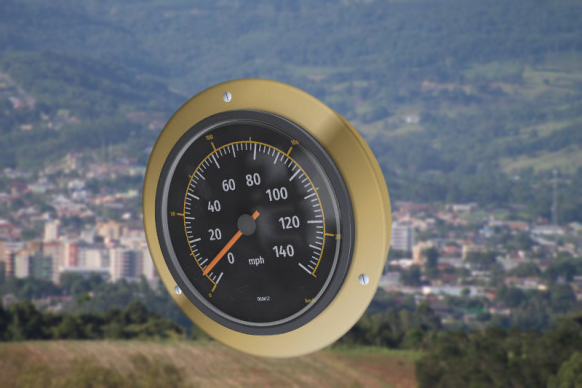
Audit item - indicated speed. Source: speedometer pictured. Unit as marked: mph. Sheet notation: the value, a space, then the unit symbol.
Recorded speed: 6 mph
